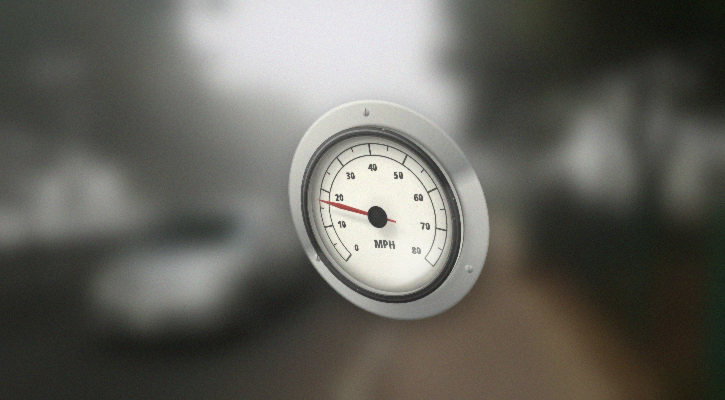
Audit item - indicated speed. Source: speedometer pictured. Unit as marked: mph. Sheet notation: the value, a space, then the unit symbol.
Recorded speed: 17.5 mph
